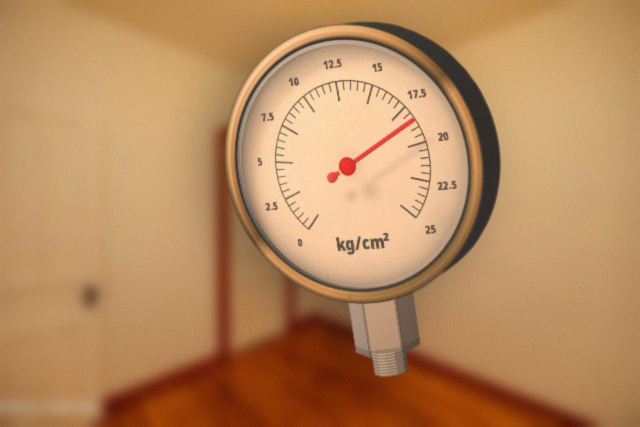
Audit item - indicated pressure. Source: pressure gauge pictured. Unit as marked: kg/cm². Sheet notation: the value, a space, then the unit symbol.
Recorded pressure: 18.5 kg/cm²
